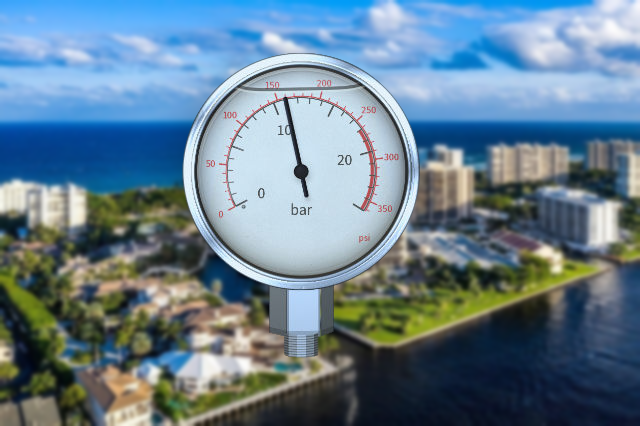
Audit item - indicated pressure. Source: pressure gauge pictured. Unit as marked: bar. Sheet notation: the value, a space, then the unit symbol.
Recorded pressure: 11 bar
